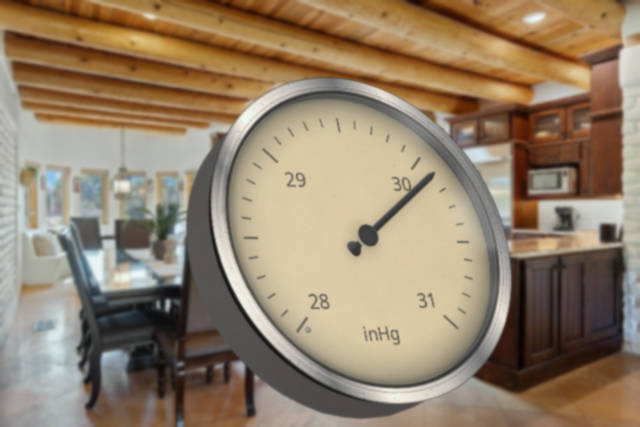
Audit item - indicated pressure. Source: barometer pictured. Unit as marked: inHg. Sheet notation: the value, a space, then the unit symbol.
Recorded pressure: 30.1 inHg
